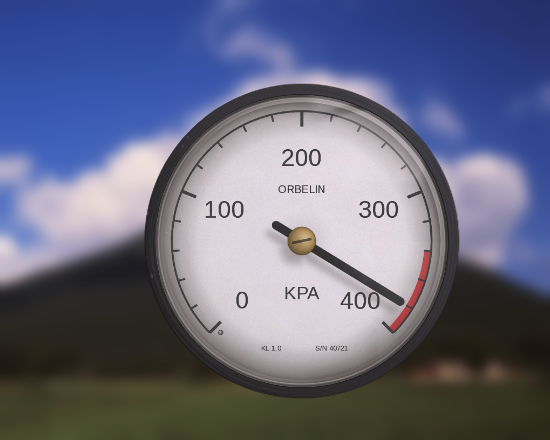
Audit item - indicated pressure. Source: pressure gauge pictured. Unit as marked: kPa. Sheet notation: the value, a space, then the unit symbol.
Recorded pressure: 380 kPa
